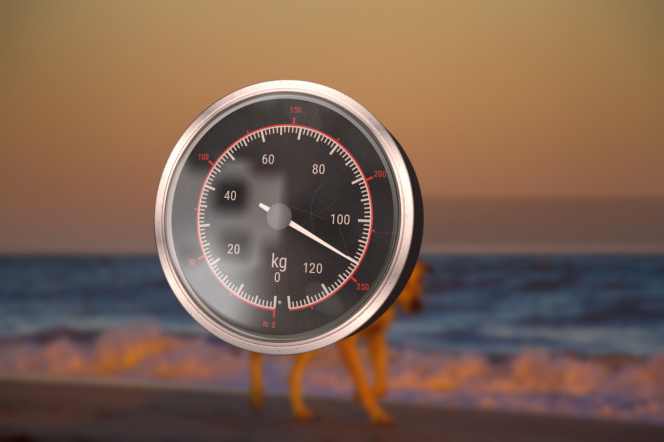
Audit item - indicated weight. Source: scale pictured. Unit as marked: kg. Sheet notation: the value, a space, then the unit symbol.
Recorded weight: 110 kg
